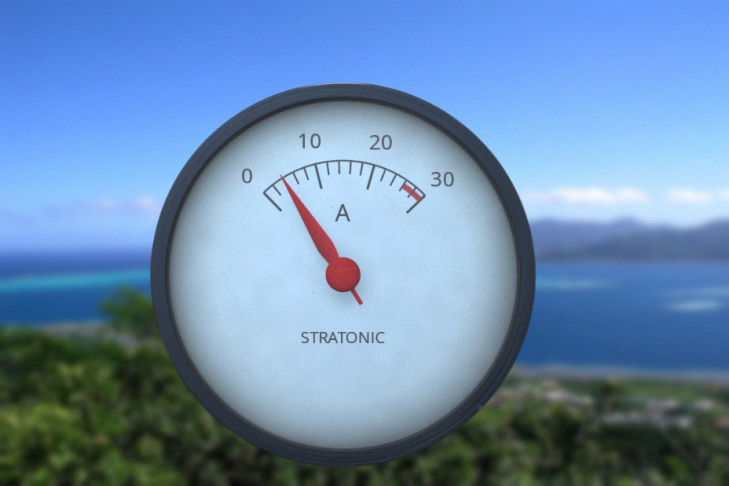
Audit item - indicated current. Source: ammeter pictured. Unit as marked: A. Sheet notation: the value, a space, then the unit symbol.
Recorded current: 4 A
